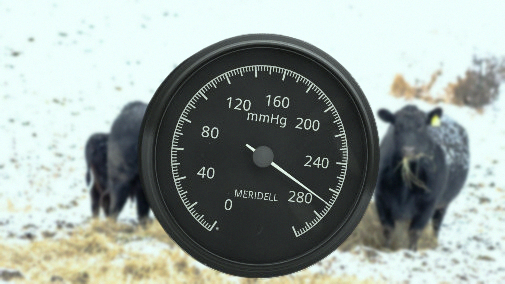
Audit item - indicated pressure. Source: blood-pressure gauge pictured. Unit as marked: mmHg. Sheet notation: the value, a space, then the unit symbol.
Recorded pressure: 270 mmHg
